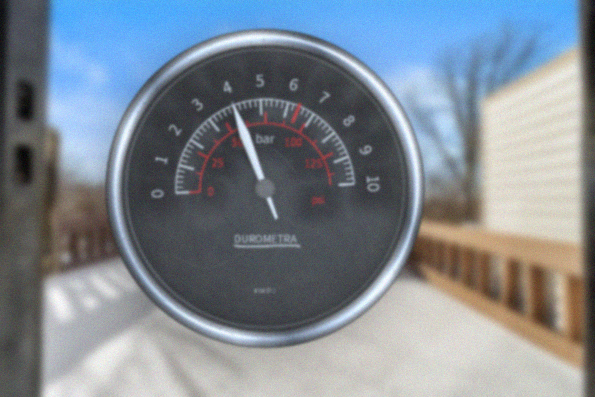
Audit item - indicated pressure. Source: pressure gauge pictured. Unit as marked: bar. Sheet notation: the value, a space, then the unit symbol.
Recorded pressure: 4 bar
